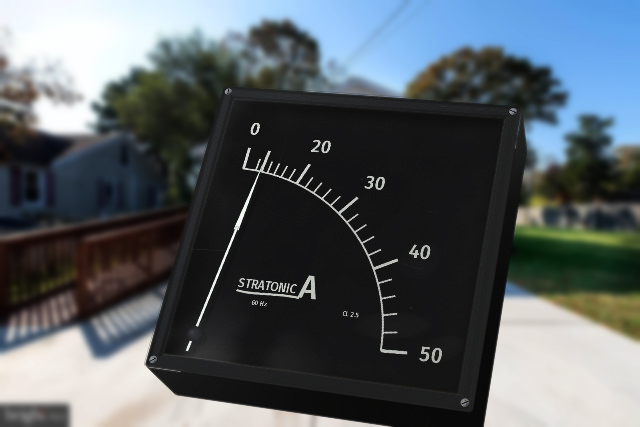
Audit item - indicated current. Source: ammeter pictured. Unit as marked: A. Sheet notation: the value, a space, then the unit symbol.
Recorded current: 10 A
